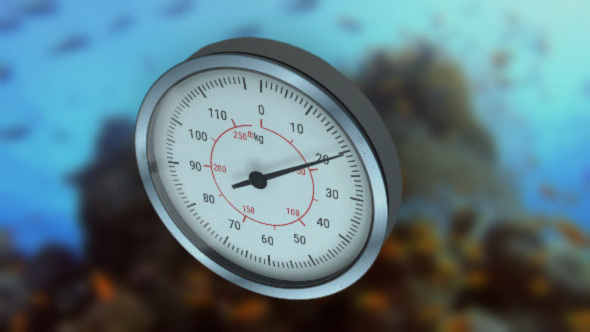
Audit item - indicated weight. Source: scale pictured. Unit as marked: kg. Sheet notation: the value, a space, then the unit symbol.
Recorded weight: 20 kg
